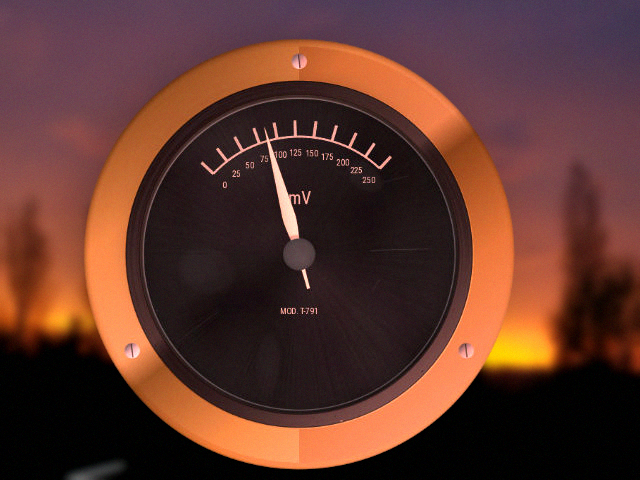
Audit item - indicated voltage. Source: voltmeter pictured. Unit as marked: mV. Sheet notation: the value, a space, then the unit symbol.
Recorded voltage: 87.5 mV
